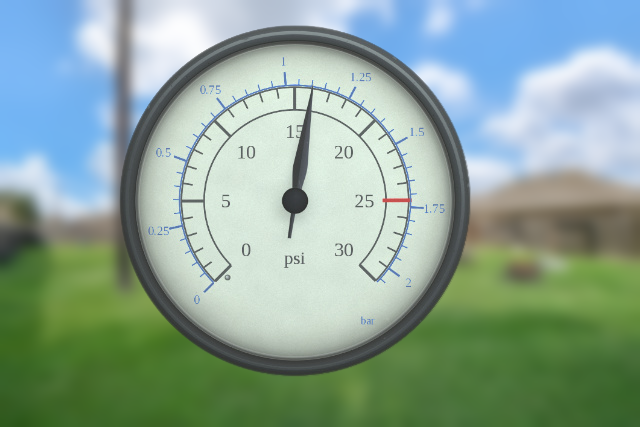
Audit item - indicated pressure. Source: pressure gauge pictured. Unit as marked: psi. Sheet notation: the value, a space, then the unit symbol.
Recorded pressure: 16 psi
